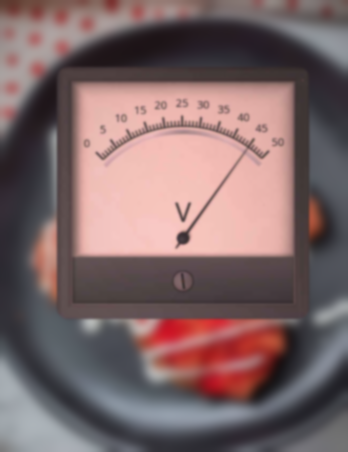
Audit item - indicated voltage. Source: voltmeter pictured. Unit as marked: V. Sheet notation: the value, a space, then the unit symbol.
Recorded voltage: 45 V
